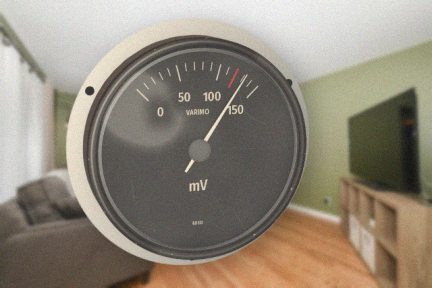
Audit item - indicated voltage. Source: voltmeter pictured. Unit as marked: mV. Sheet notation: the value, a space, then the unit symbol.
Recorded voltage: 130 mV
